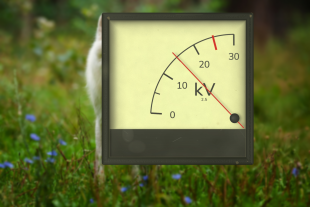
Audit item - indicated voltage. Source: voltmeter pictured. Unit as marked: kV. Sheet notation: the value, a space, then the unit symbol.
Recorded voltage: 15 kV
